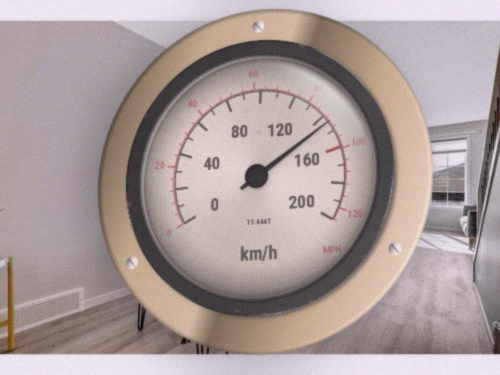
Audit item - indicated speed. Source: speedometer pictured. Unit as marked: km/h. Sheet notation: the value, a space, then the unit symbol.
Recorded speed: 145 km/h
